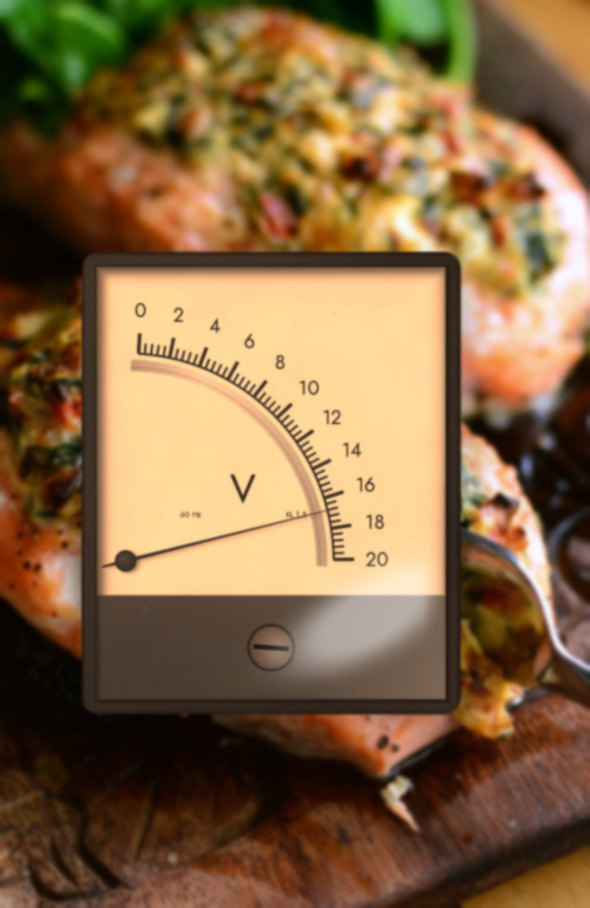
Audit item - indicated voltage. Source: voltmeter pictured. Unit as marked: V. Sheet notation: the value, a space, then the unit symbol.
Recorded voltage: 16.8 V
